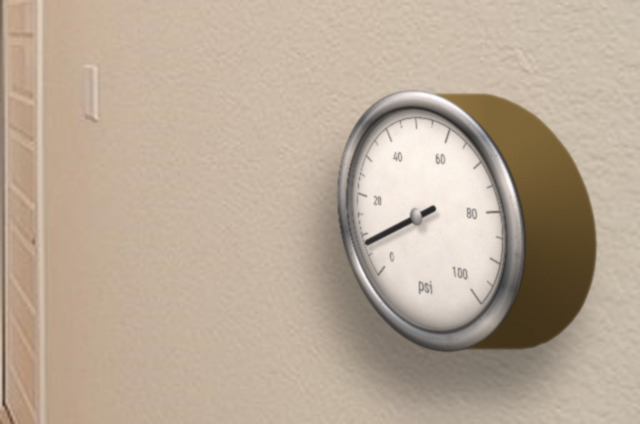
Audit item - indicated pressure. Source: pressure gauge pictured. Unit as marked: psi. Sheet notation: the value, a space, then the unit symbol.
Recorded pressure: 7.5 psi
